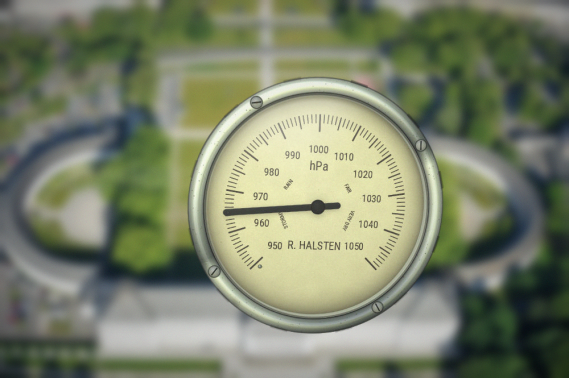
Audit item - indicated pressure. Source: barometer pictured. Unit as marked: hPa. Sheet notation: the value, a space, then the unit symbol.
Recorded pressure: 965 hPa
